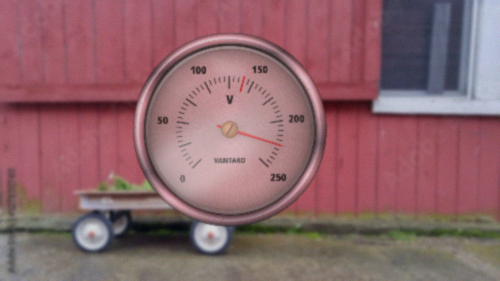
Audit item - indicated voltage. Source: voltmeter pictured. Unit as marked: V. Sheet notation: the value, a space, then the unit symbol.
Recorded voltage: 225 V
